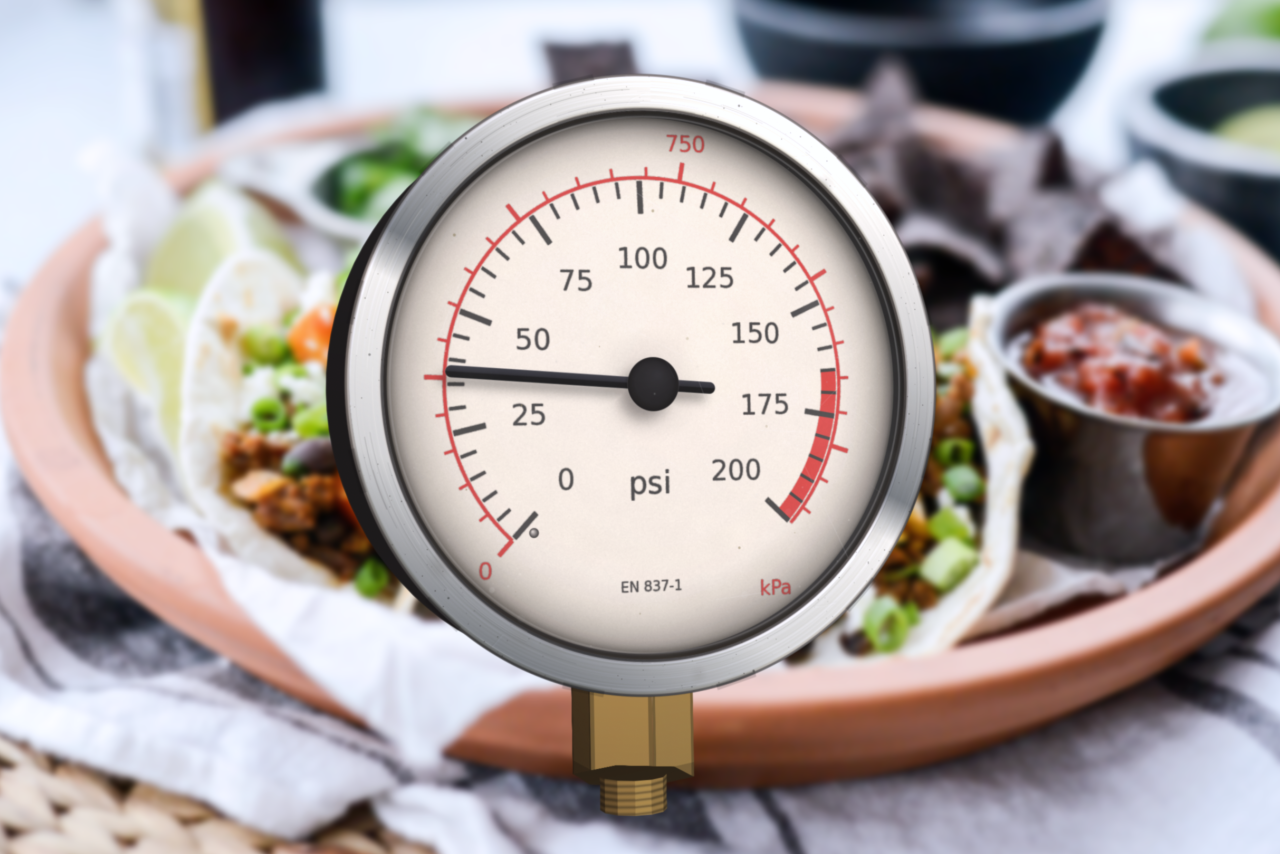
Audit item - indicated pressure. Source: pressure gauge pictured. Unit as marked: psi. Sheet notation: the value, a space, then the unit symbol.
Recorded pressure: 37.5 psi
